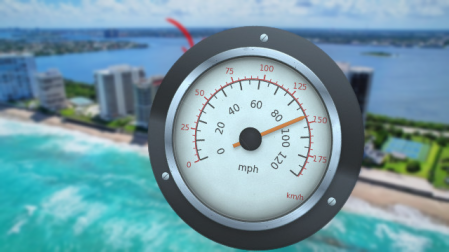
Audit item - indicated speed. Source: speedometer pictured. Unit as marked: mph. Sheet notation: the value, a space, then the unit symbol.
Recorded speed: 90 mph
